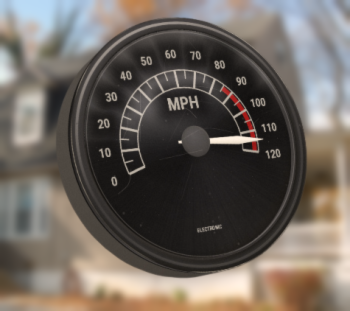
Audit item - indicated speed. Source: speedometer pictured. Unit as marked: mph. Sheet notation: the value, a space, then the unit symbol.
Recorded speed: 115 mph
